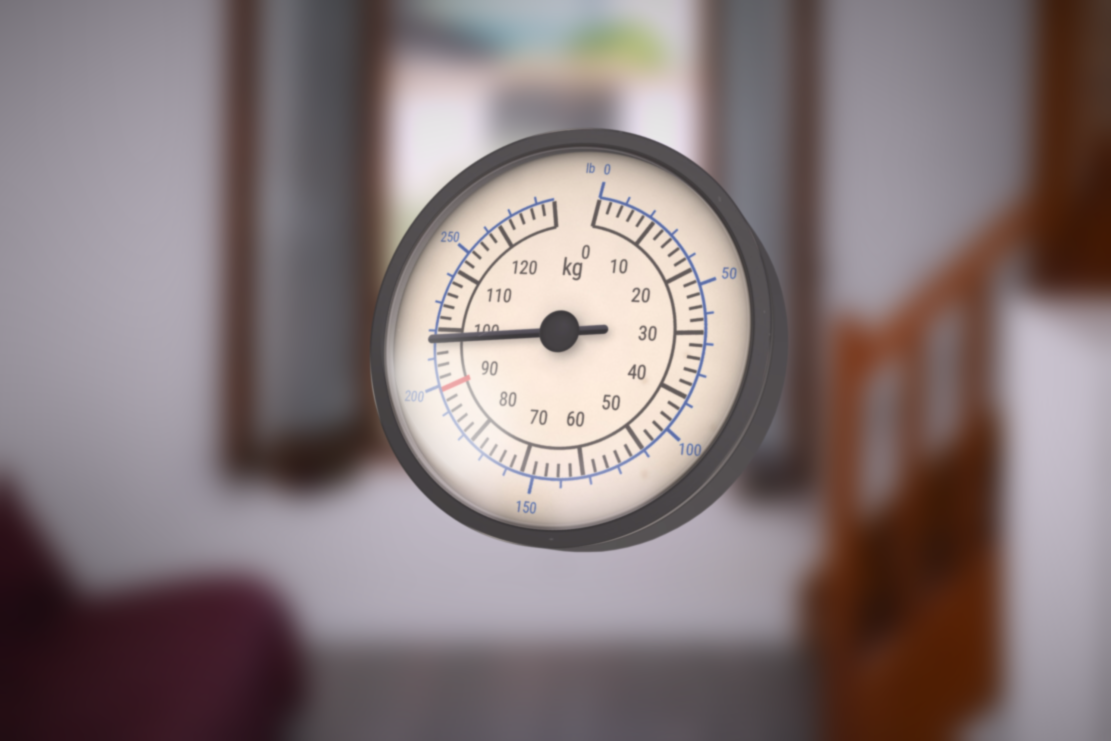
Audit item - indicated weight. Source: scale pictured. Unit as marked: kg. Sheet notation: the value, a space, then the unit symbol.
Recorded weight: 98 kg
